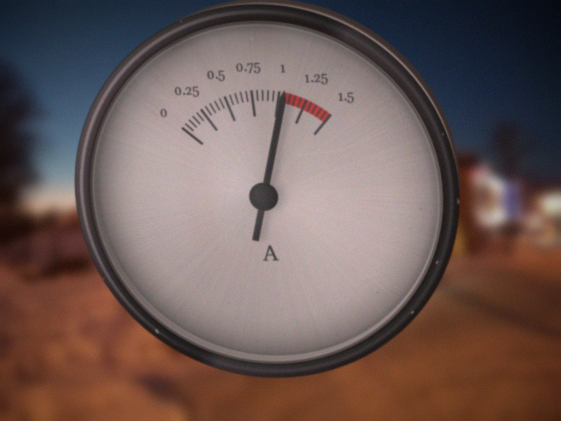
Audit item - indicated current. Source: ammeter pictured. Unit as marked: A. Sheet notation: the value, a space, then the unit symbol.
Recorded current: 1.05 A
